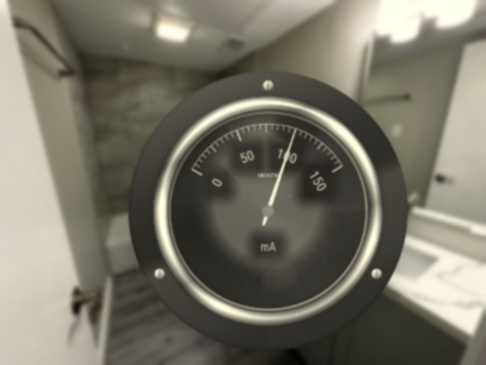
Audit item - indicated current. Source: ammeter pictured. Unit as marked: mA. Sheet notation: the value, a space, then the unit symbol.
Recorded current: 100 mA
